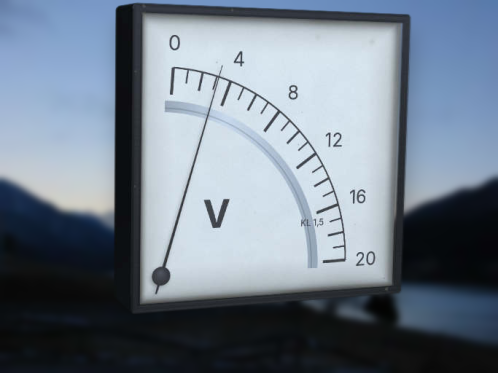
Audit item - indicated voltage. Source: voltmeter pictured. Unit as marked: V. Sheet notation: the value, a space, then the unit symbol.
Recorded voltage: 3 V
